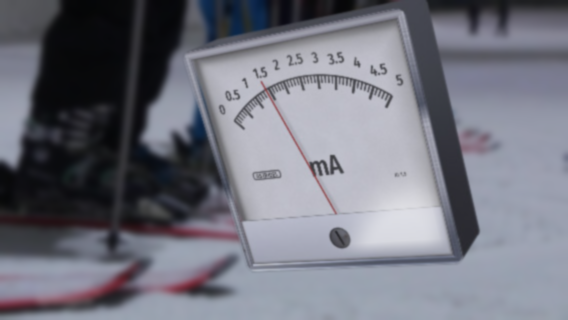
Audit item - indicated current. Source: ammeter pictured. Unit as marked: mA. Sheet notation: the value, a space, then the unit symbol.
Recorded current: 1.5 mA
